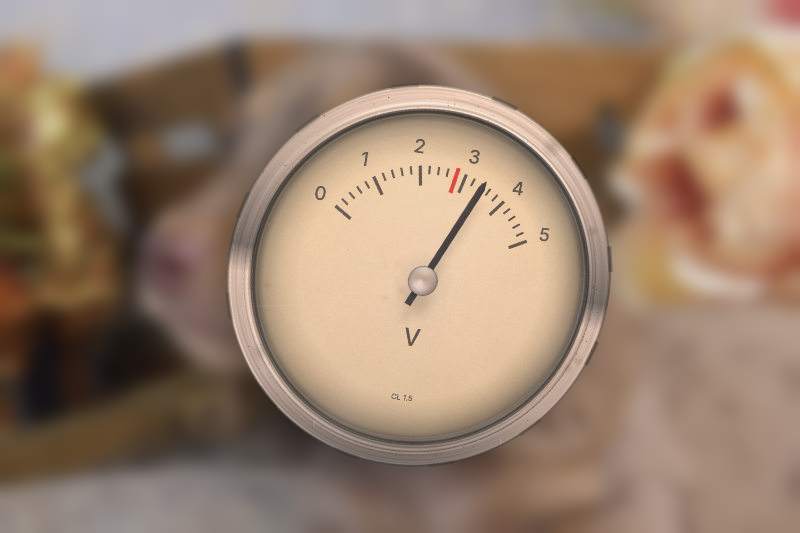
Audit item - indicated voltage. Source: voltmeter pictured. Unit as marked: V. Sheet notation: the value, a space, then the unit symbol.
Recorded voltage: 3.4 V
